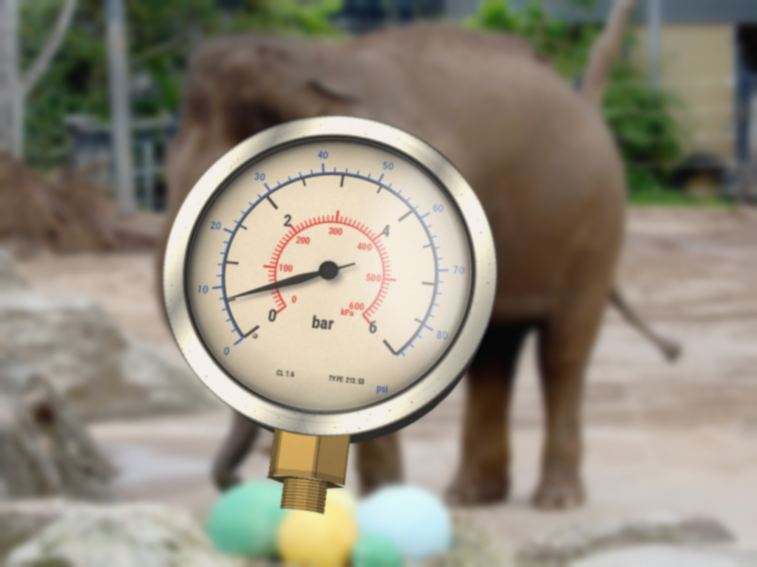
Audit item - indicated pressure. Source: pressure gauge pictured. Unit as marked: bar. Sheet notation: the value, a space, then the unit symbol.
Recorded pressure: 0.5 bar
